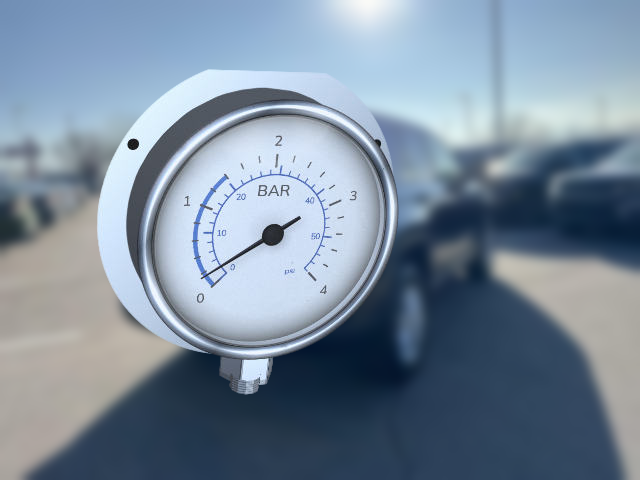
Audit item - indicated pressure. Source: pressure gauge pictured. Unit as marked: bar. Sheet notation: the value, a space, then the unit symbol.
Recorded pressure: 0.2 bar
